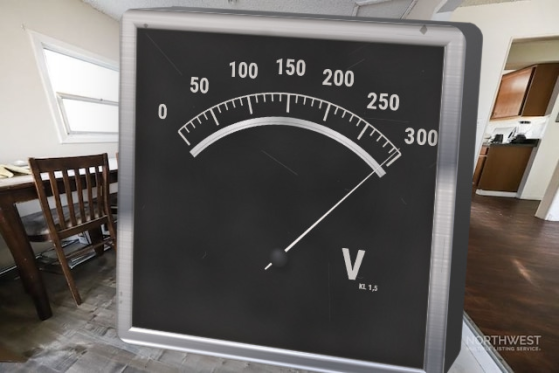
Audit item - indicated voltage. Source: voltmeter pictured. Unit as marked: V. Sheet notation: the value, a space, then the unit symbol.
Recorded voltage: 295 V
